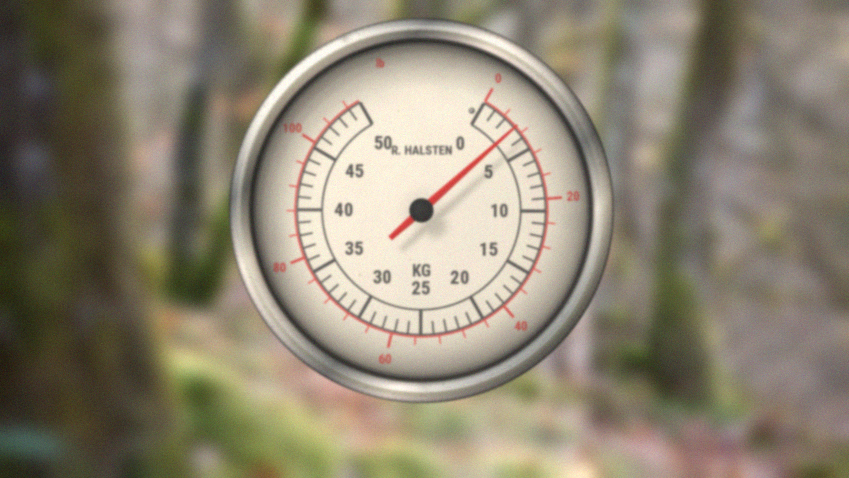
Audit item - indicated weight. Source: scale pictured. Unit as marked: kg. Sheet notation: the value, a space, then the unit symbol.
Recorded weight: 3 kg
